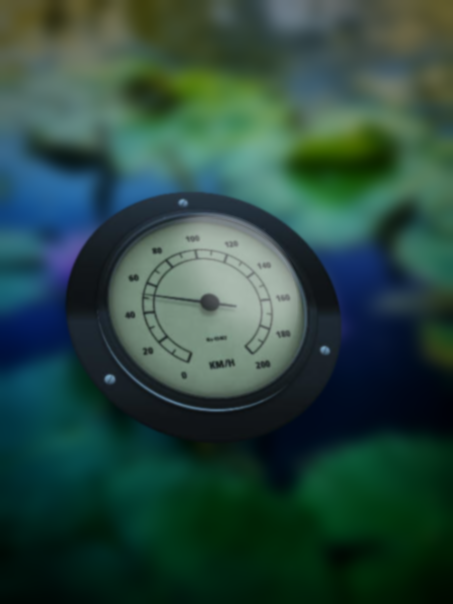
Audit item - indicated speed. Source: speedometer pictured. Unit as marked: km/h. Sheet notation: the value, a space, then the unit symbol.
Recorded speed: 50 km/h
